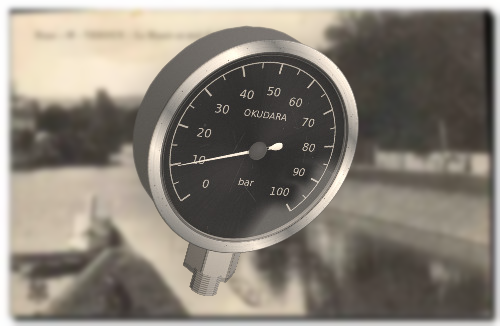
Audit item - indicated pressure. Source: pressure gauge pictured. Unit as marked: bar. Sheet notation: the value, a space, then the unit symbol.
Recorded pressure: 10 bar
